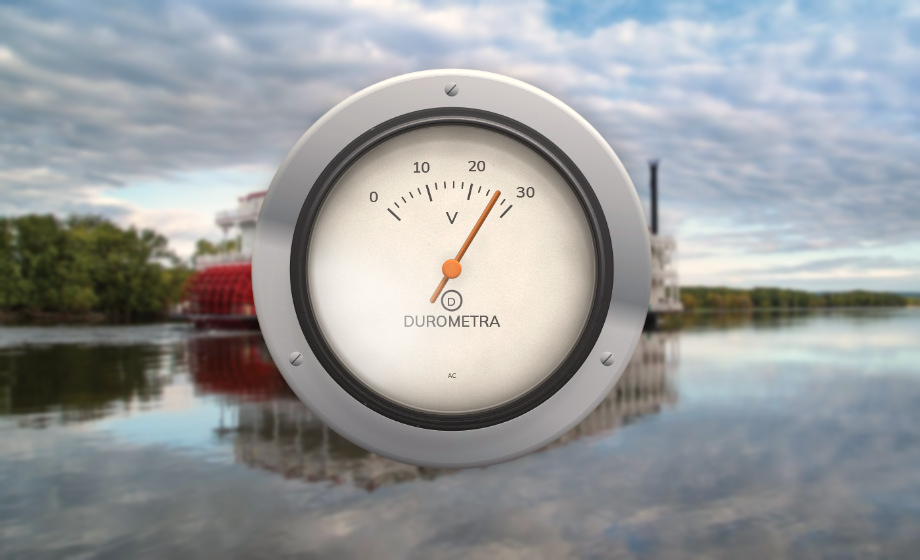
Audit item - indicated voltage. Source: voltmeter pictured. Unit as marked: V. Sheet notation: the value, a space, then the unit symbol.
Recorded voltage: 26 V
